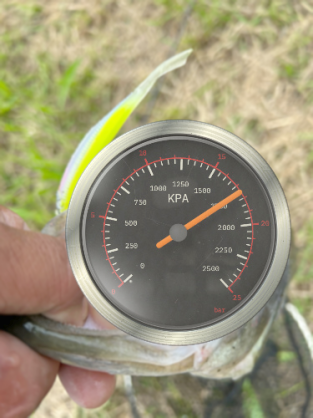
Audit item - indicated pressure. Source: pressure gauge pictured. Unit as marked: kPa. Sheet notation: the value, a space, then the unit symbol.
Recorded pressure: 1750 kPa
